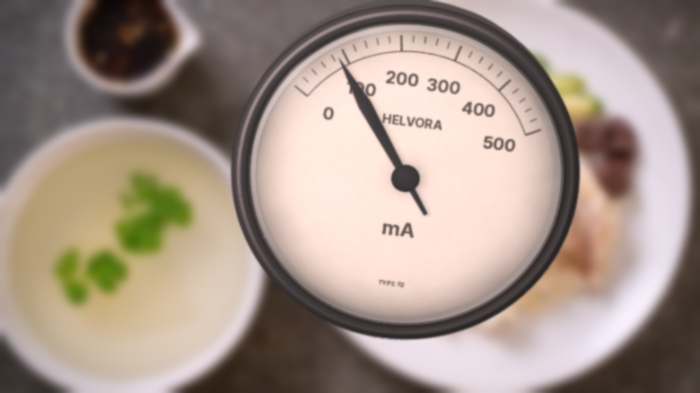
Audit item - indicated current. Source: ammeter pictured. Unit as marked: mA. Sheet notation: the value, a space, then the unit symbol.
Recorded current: 90 mA
